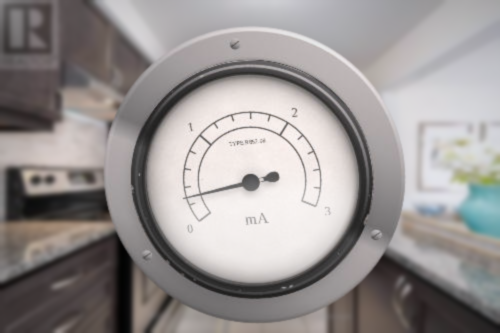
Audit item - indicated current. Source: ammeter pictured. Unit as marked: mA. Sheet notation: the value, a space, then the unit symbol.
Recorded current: 0.3 mA
